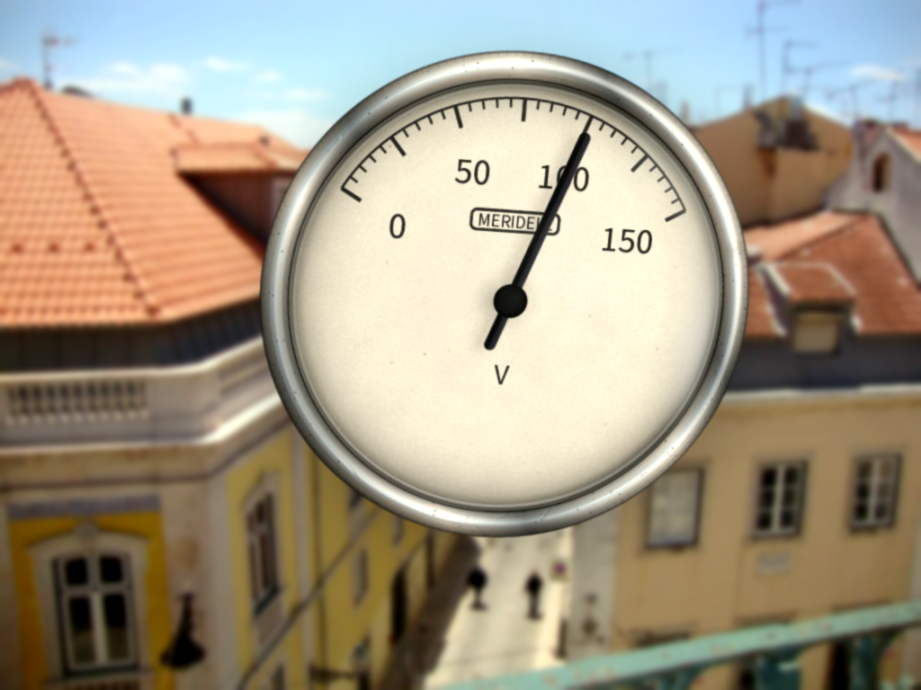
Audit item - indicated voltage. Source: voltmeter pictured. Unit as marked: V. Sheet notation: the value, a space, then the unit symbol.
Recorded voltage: 100 V
